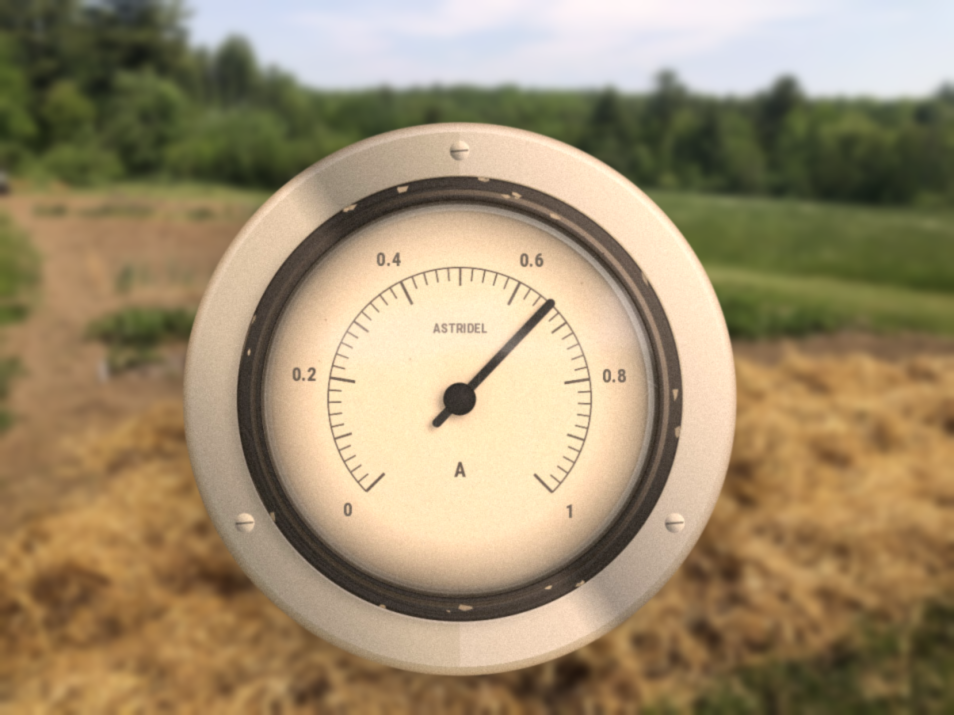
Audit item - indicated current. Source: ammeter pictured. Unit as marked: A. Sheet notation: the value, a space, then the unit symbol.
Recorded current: 0.66 A
